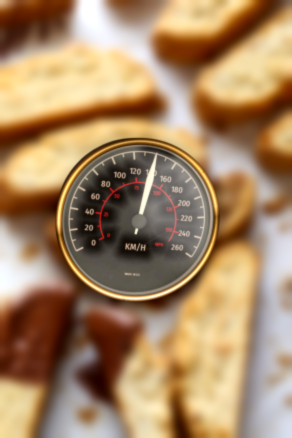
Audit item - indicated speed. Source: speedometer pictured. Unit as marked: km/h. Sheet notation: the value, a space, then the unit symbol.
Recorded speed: 140 km/h
